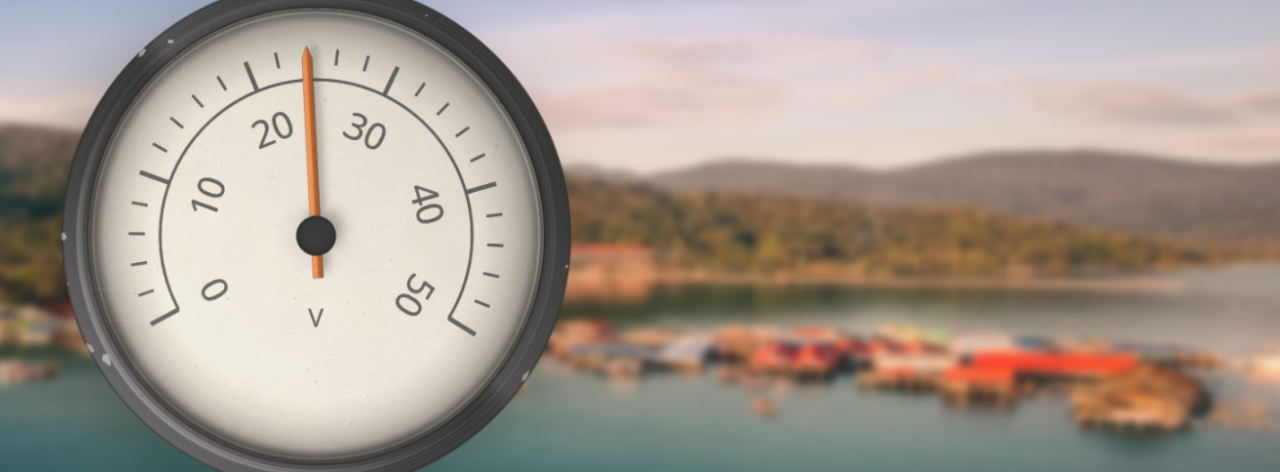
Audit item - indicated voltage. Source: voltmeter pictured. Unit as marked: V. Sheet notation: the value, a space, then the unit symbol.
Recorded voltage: 24 V
